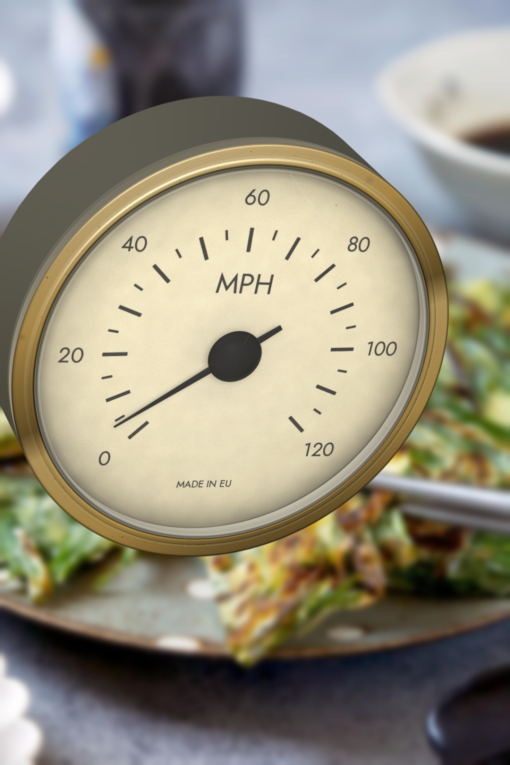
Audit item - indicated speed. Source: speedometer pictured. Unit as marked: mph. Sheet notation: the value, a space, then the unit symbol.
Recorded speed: 5 mph
